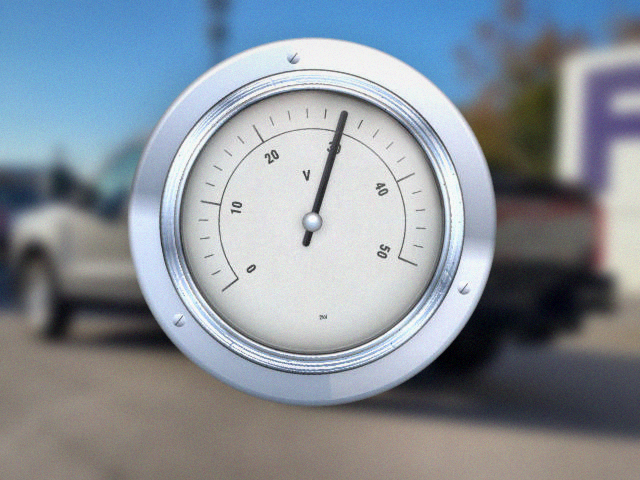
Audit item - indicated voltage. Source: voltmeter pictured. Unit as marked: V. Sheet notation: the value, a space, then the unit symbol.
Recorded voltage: 30 V
